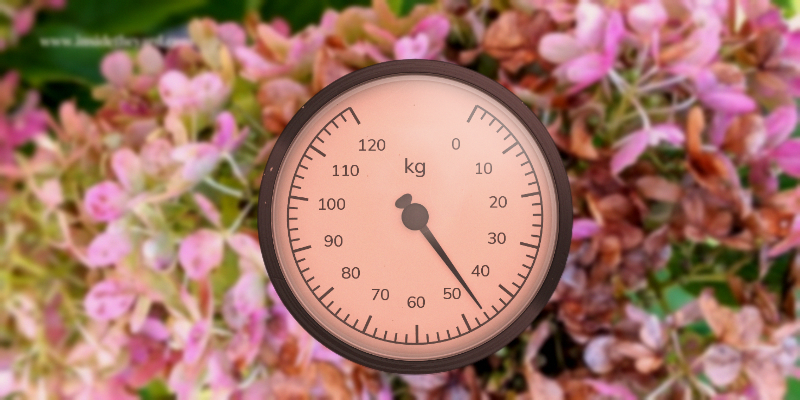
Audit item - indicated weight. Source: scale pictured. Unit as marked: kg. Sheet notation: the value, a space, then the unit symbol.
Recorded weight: 46 kg
